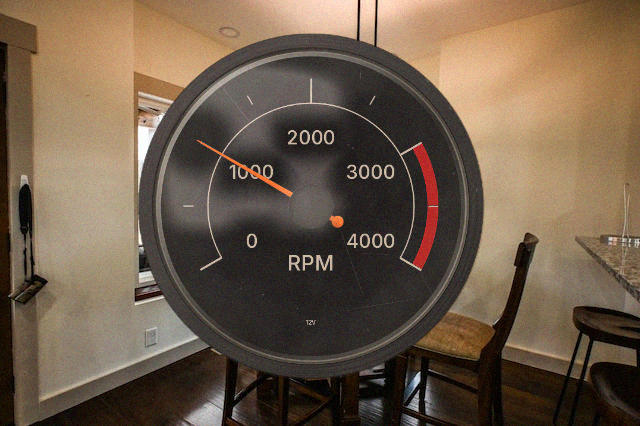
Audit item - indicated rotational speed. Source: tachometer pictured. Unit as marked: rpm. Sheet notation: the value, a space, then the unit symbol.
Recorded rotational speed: 1000 rpm
